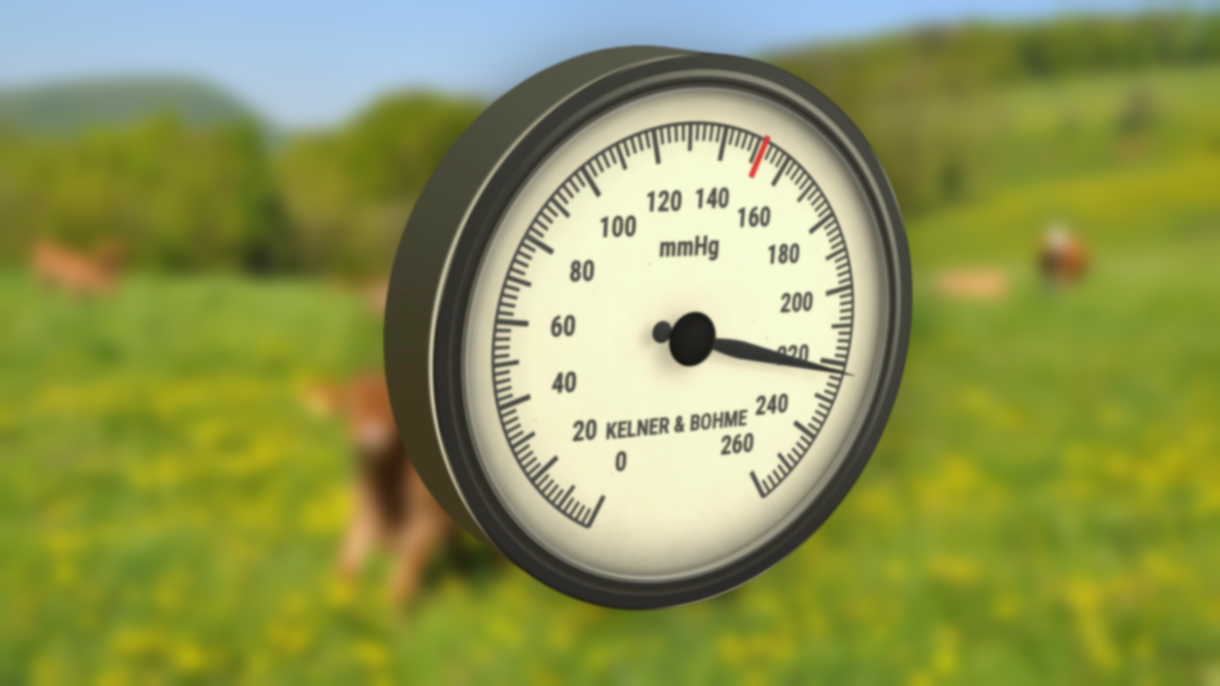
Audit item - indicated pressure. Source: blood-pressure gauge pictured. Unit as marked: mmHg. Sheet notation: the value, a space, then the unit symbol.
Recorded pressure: 222 mmHg
